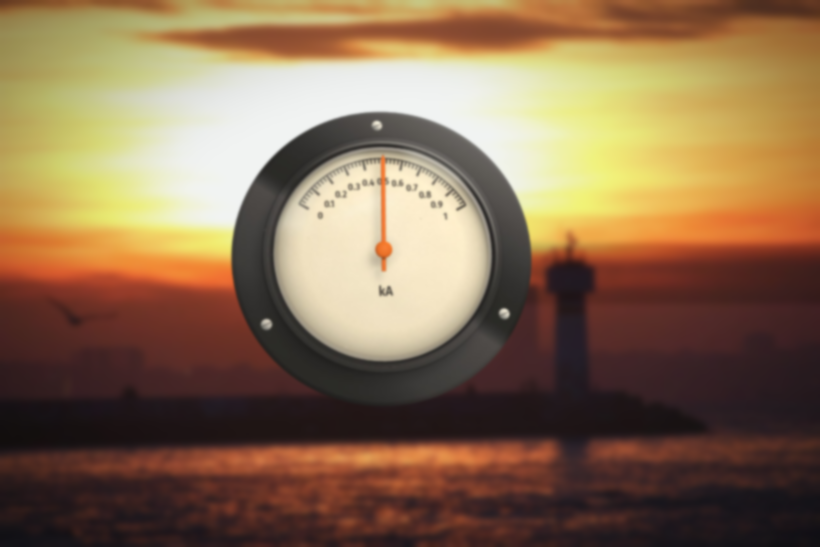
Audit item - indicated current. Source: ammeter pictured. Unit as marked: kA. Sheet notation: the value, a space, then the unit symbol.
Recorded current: 0.5 kA
